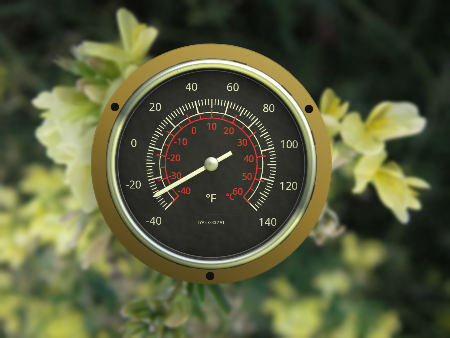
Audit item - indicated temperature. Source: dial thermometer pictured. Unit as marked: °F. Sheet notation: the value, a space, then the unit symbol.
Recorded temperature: -30 °F
